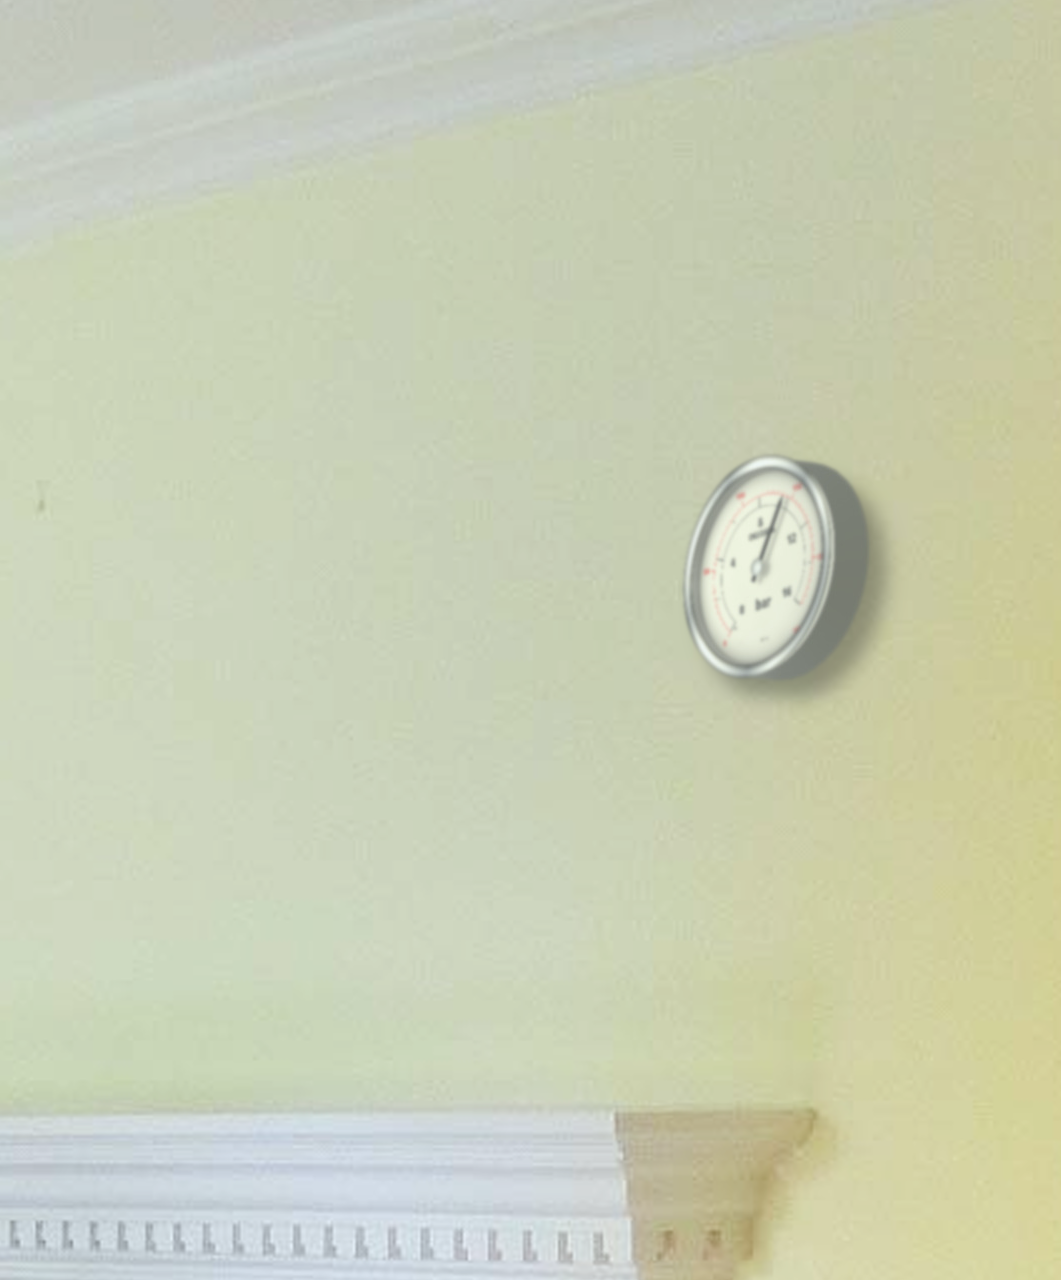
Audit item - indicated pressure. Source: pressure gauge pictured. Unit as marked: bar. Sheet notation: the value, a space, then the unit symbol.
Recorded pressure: 10 bar
